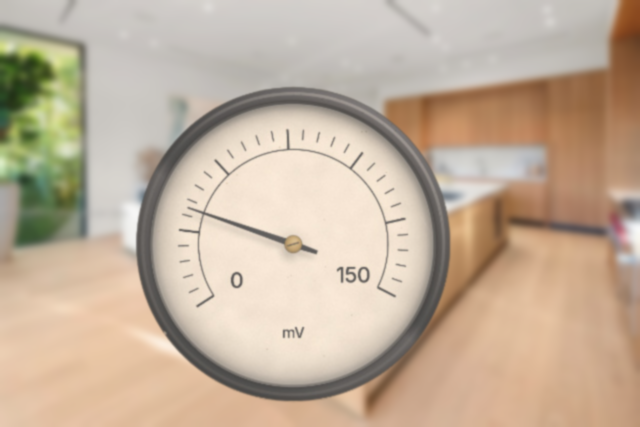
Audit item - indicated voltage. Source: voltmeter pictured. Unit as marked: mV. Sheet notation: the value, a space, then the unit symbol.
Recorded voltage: 32.5 mV
